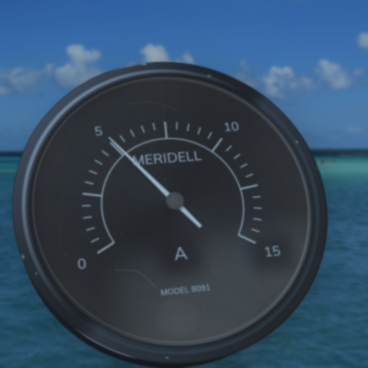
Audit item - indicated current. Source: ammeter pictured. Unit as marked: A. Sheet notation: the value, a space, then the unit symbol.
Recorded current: 5 A
